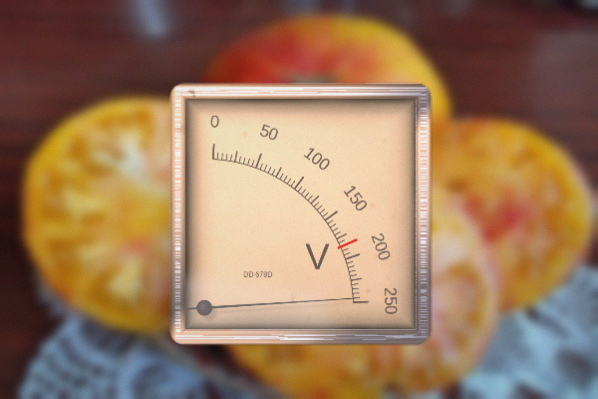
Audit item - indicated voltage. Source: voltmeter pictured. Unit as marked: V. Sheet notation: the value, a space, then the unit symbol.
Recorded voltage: 245 V
